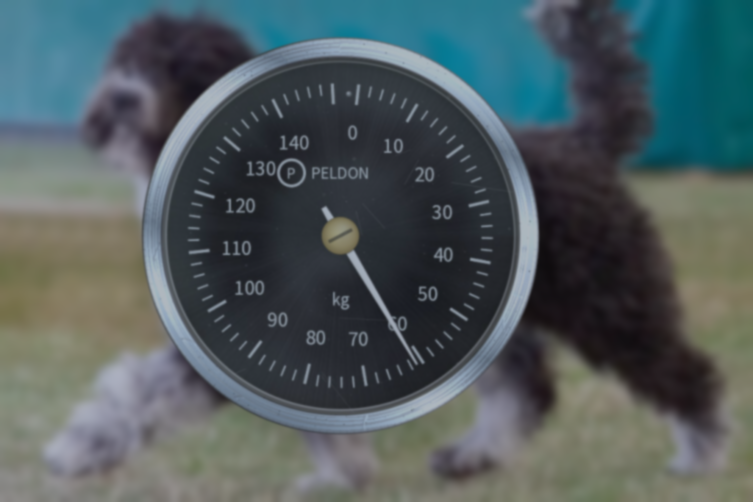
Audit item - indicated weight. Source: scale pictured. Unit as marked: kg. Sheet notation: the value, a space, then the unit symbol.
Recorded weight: 61 kg
